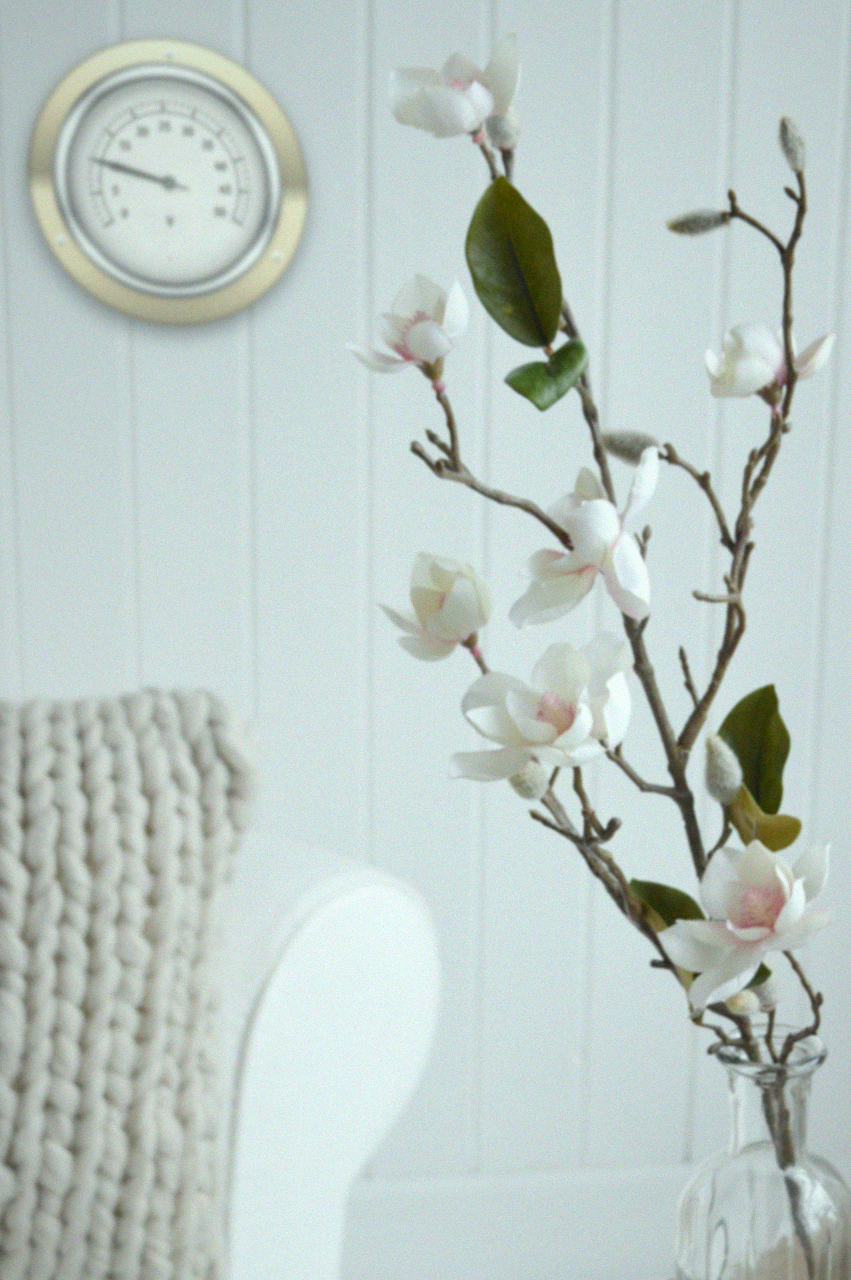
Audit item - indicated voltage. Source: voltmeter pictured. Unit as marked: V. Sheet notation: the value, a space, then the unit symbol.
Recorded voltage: 10 V
